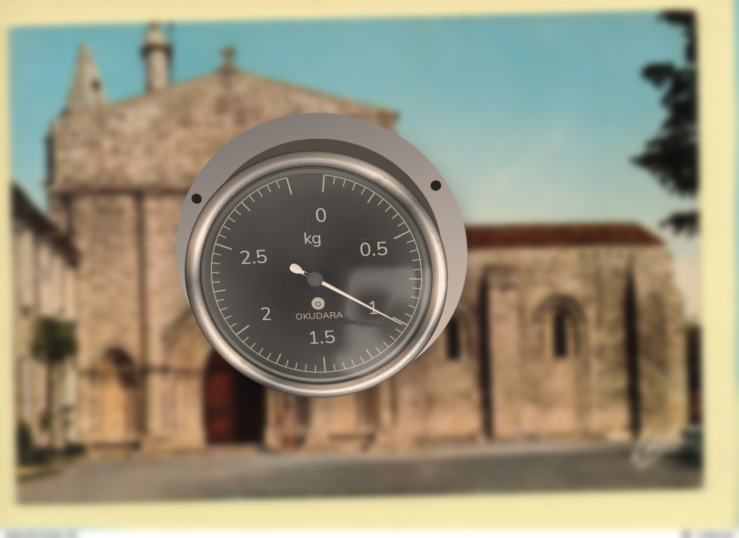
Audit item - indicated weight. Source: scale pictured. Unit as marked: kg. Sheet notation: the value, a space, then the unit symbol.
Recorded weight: 1 kg
